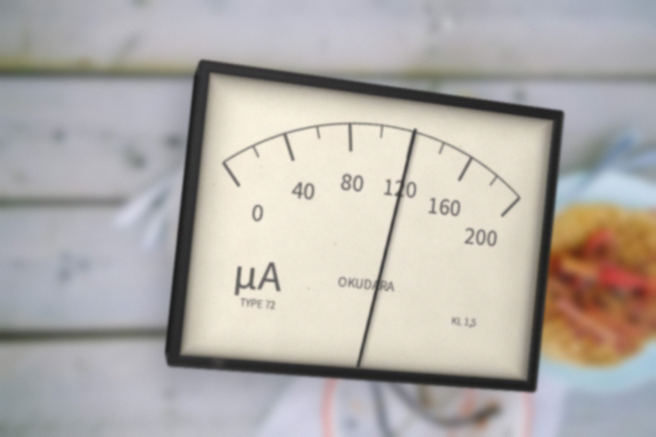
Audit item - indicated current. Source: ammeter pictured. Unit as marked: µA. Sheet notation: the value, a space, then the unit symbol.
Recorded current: 120 µA
